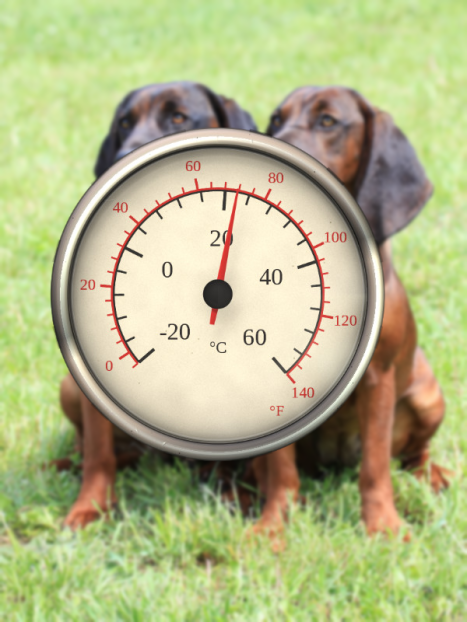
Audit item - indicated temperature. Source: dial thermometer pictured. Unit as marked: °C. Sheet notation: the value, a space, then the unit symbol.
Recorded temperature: 22 °C
